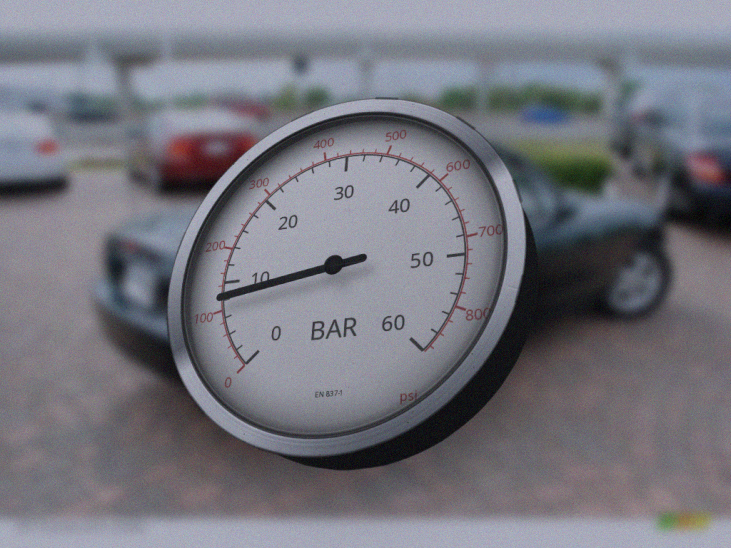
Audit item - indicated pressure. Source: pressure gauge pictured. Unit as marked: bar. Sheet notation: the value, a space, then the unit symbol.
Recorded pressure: 8 bar
